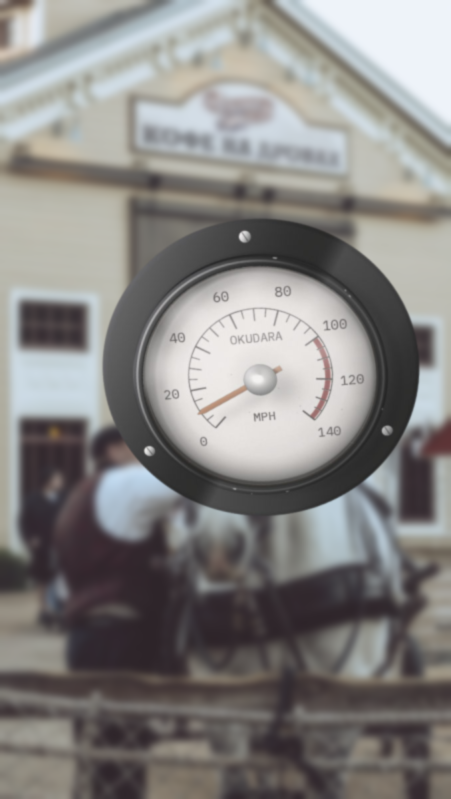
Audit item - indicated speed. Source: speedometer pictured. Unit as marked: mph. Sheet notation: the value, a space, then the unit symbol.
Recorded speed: 10 mph
